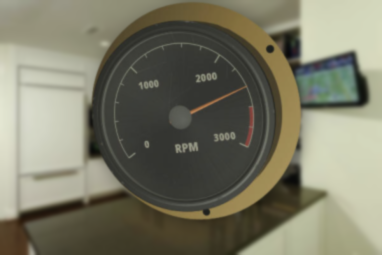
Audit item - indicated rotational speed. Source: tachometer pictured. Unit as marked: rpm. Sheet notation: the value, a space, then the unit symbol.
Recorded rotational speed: 2400 rpm
